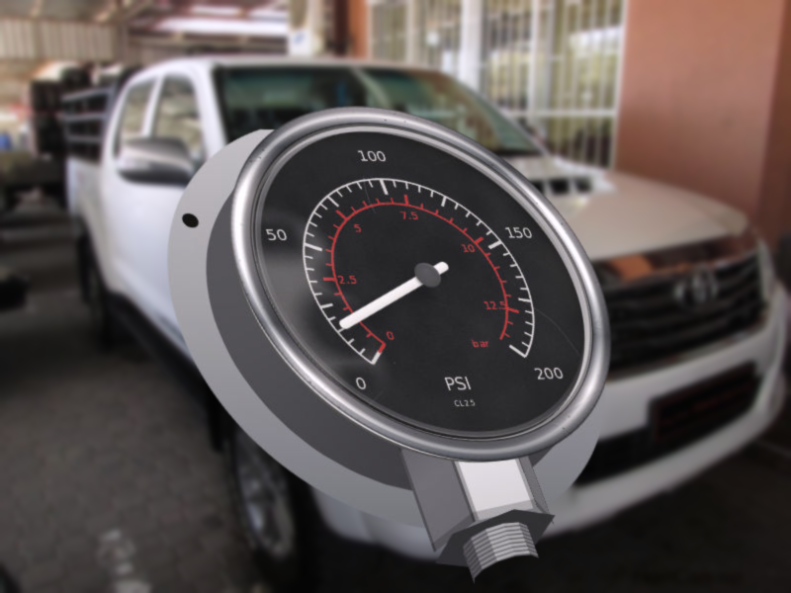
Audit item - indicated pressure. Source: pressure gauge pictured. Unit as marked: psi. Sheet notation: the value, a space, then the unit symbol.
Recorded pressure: 15 psi
